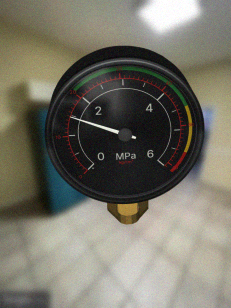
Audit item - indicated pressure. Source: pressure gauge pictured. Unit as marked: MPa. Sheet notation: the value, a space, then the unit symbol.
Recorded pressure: 1.5 MPa
